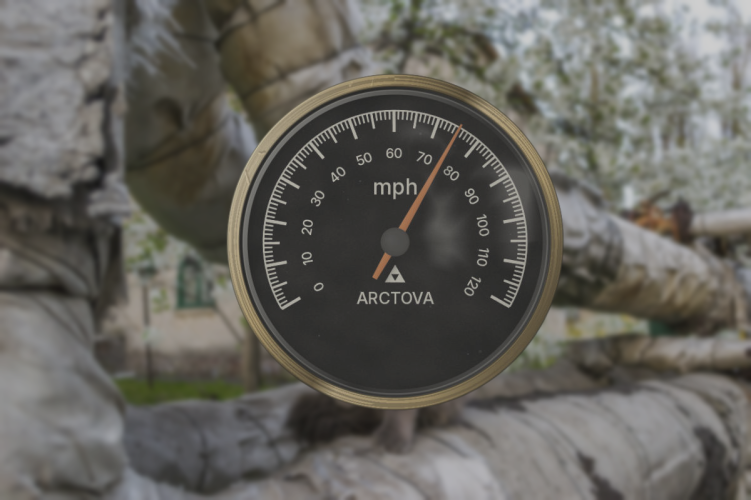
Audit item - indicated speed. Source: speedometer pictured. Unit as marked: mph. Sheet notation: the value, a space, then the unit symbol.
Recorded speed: 75 mph
